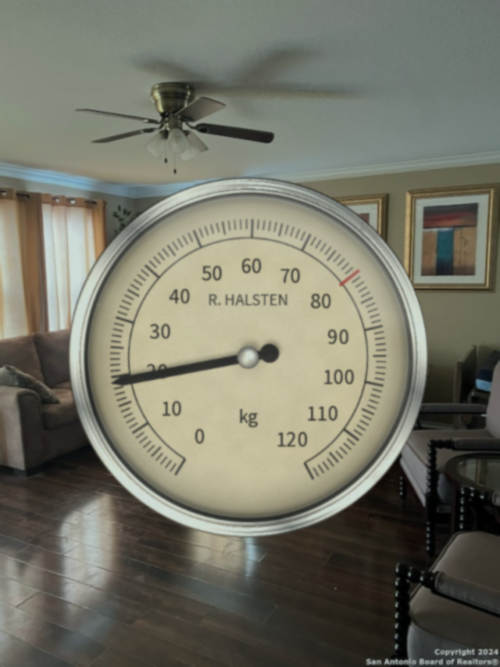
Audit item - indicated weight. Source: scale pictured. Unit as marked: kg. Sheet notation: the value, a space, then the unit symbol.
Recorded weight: 19 kg
